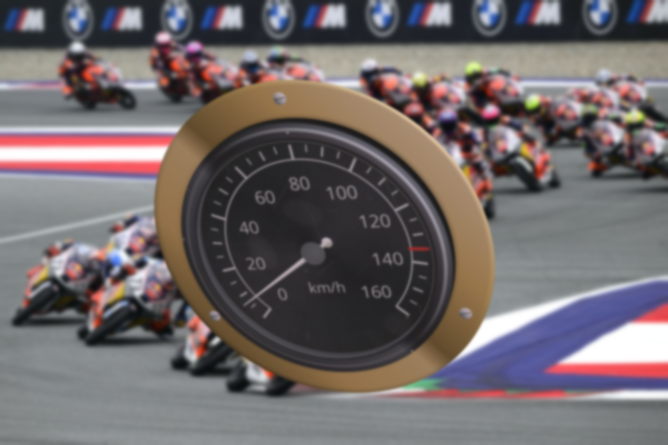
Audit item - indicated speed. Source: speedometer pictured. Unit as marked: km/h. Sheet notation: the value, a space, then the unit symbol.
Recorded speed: 7.5 km/h
